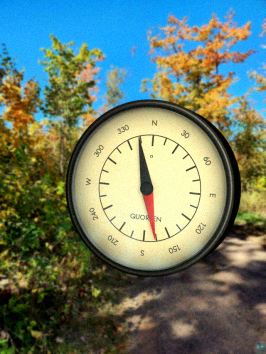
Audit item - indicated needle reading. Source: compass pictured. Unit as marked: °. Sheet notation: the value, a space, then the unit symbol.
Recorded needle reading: 165 °
